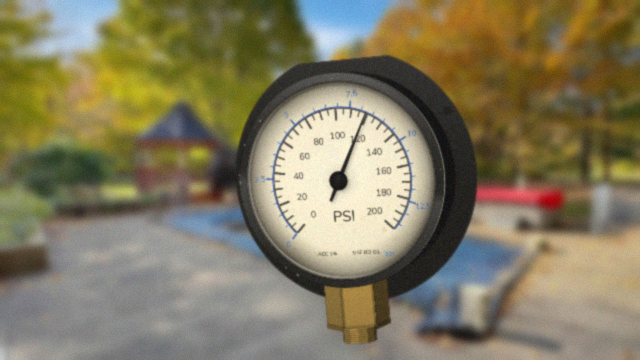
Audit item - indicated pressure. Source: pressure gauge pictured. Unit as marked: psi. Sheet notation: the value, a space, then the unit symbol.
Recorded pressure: 120 psi
